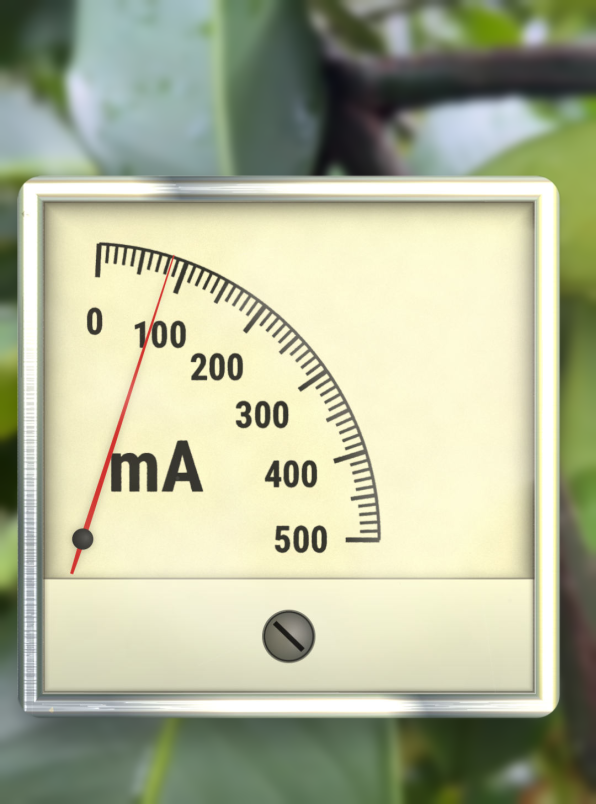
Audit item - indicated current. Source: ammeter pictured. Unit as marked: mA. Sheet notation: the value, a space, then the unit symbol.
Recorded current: 85 mA
